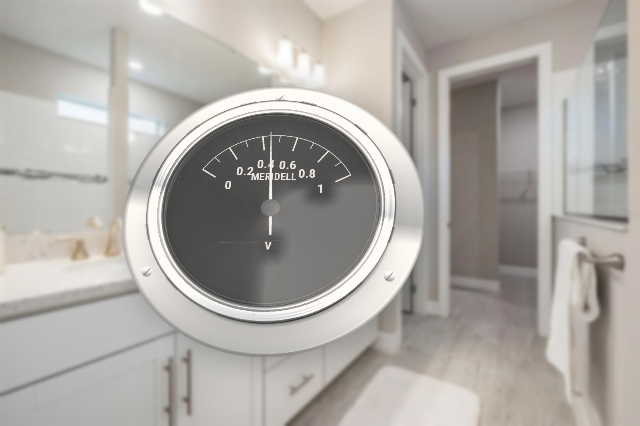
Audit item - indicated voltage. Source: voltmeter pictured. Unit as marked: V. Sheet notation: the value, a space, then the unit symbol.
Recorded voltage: 0.45 V
